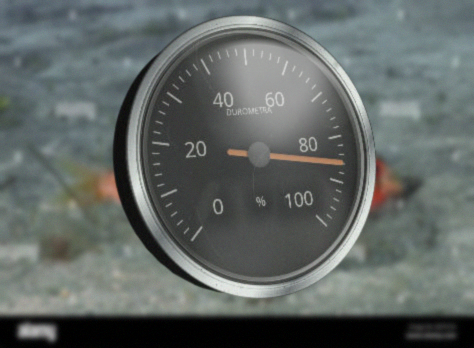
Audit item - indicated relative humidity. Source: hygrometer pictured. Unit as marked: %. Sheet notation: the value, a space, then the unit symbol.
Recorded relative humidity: 86 %
